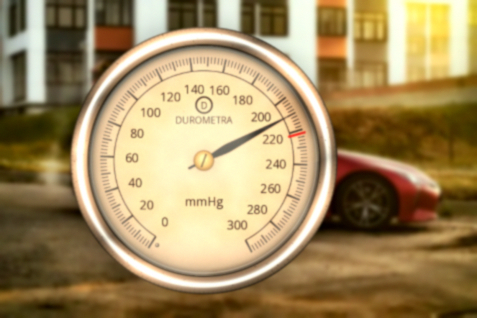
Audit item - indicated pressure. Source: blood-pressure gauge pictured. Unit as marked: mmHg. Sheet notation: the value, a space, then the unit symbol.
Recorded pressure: 210 mmHg
